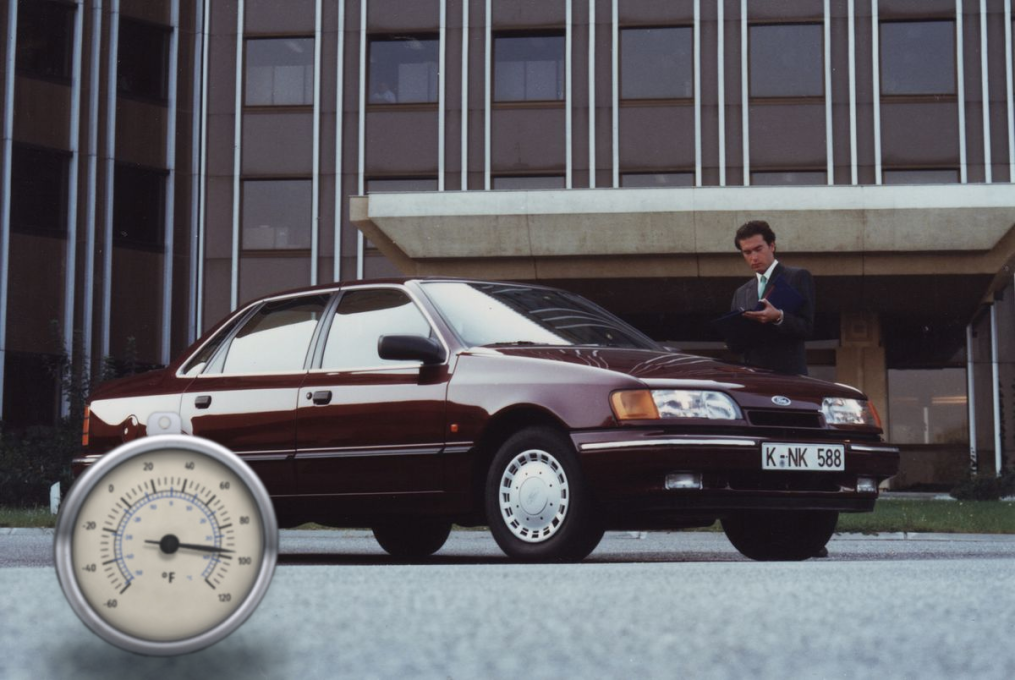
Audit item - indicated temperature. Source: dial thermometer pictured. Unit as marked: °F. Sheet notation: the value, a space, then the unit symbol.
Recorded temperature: 96 °F
